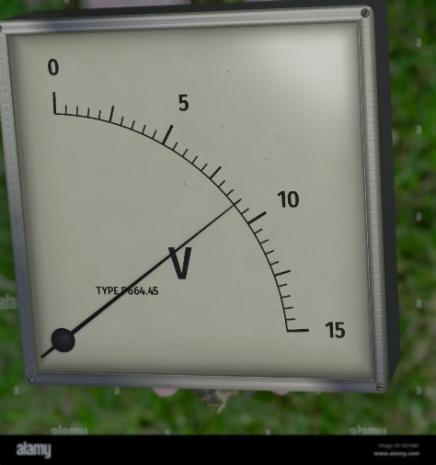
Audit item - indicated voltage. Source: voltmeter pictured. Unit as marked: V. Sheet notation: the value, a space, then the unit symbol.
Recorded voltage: 9 V
